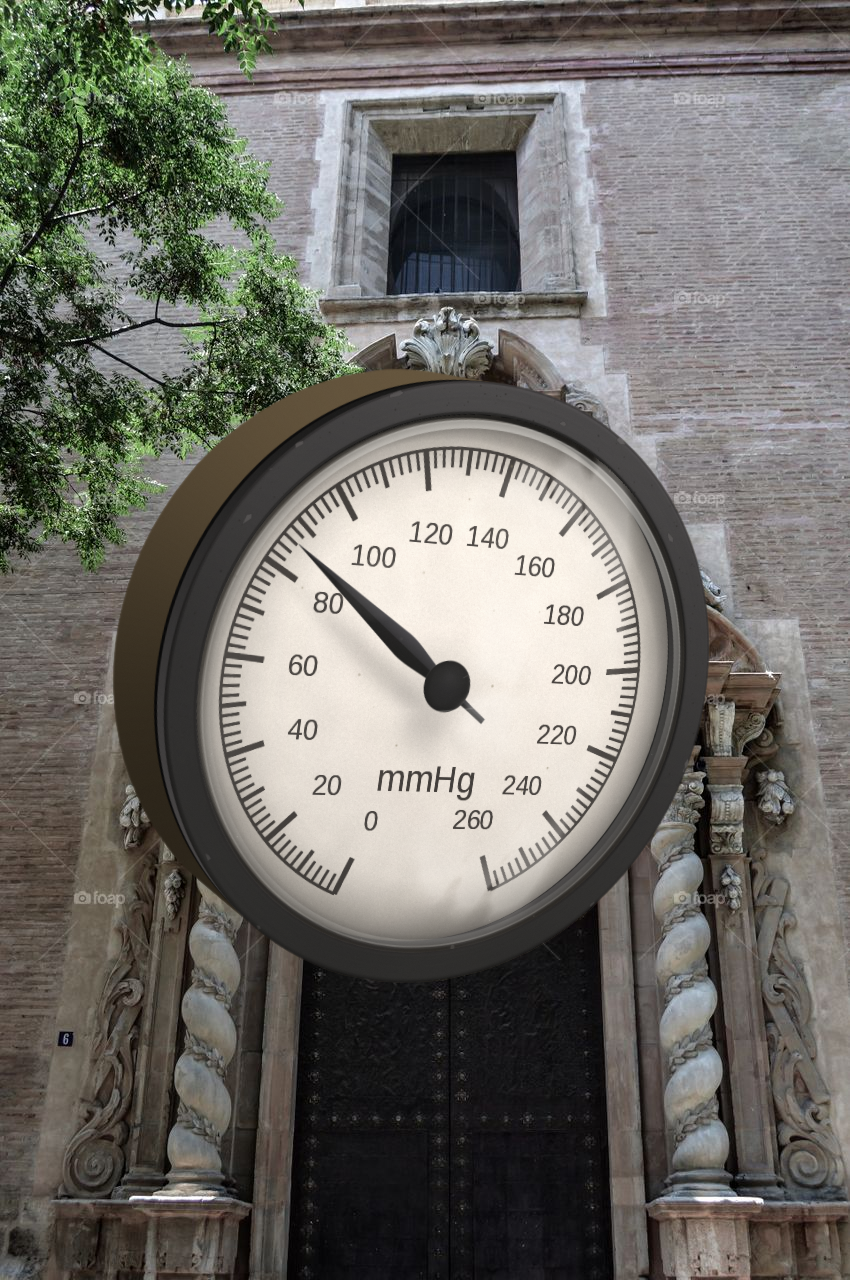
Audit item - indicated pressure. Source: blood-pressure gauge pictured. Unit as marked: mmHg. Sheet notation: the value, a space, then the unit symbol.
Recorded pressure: 86 mmHg
